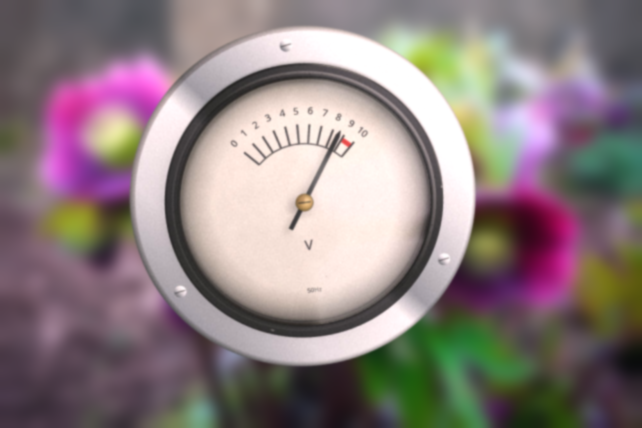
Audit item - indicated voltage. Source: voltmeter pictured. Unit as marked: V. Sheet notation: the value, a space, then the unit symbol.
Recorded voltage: 8.5 V
